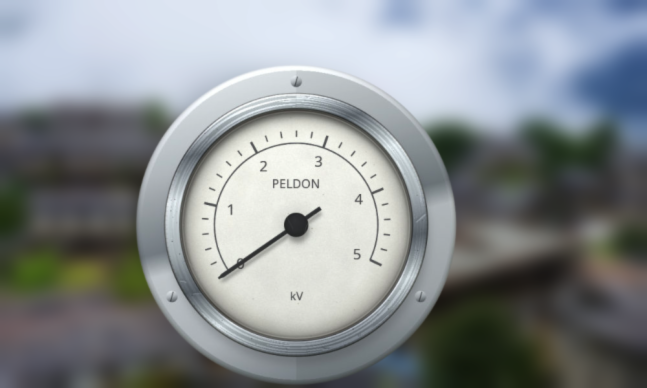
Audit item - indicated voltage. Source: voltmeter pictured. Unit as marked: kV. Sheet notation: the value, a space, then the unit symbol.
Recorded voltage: 0 kV
